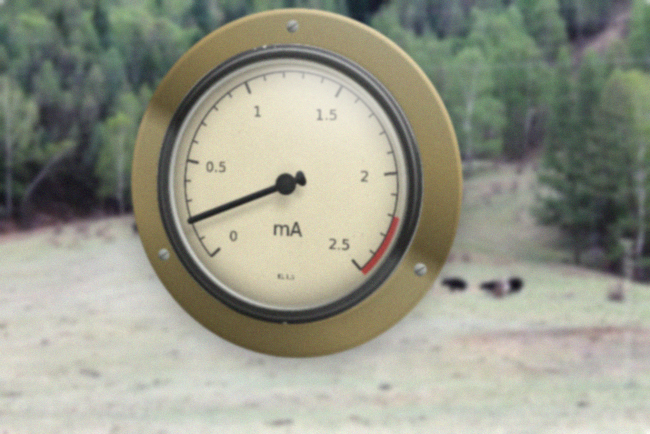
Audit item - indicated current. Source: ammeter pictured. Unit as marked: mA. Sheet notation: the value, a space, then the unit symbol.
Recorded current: 0.2 mA
